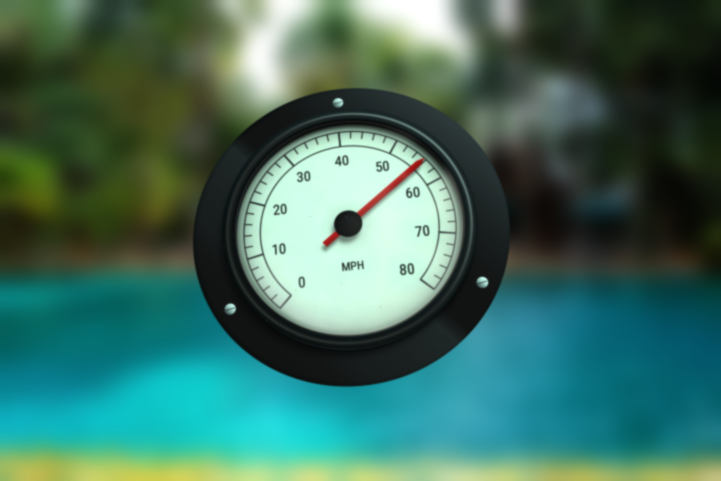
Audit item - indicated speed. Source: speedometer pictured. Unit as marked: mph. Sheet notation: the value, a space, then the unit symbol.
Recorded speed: 56 mph
